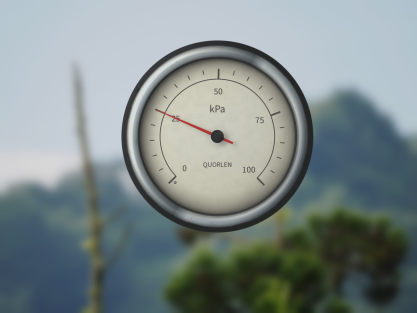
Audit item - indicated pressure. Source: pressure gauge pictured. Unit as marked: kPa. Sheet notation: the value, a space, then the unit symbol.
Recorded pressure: 25 kPa
